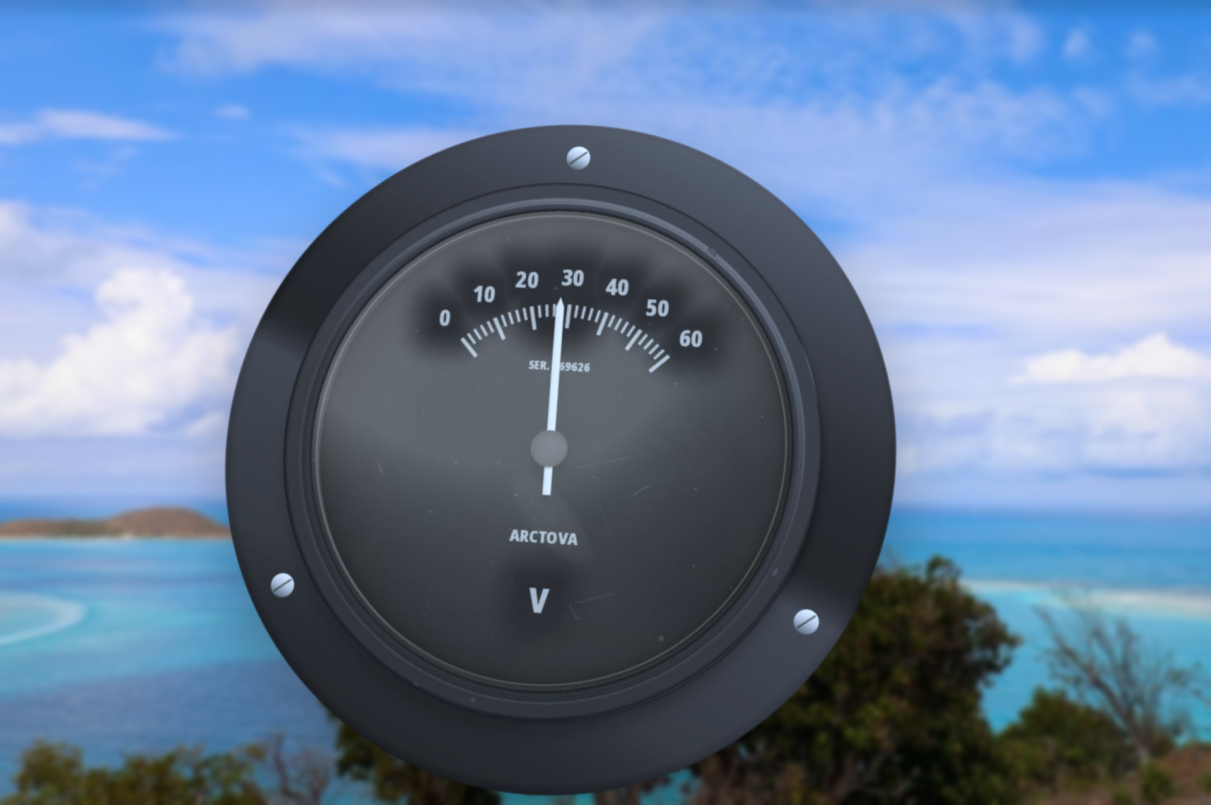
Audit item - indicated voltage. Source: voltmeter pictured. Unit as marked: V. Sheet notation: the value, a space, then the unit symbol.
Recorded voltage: 28 V
